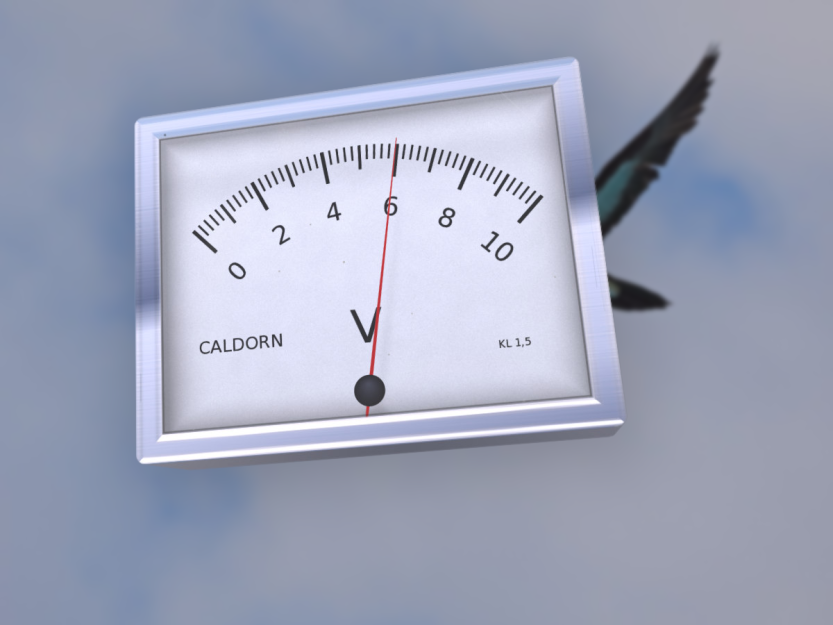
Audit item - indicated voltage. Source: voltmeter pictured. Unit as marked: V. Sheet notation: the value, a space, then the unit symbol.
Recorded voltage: 6 V
